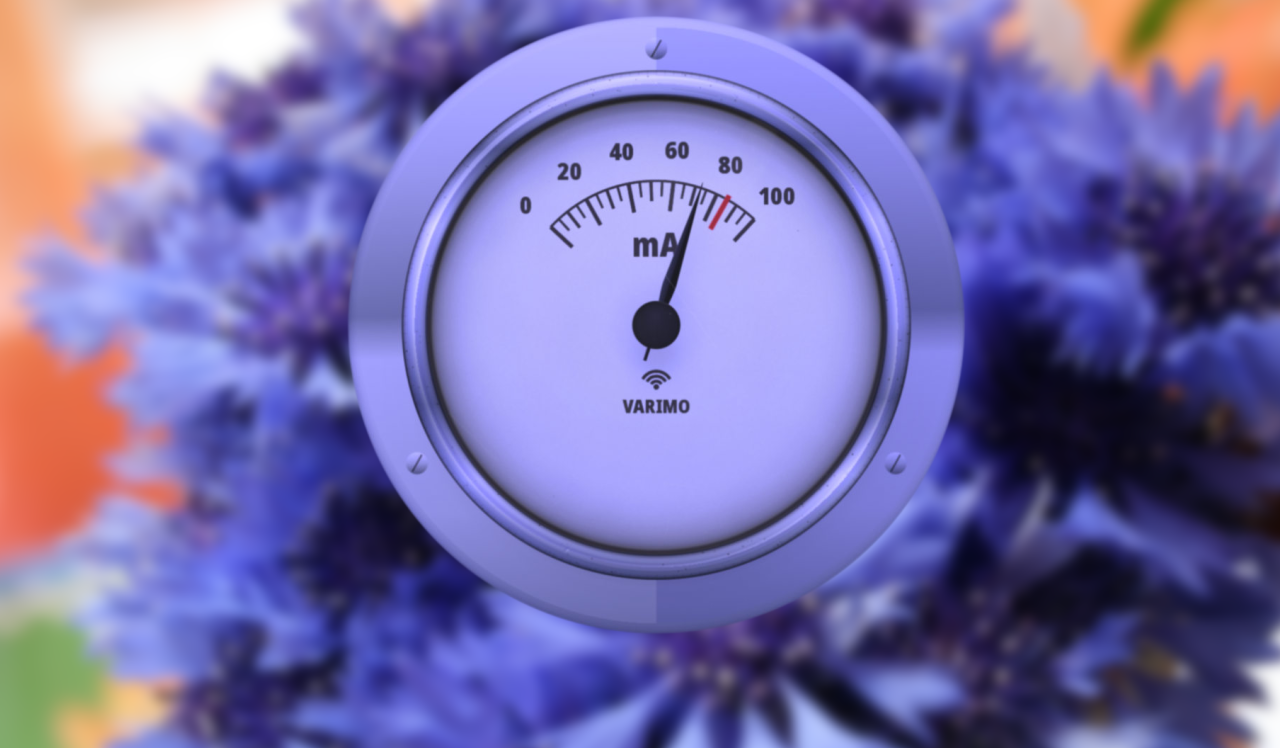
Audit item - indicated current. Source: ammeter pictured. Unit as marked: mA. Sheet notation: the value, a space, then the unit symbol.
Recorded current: 72.5 mA
